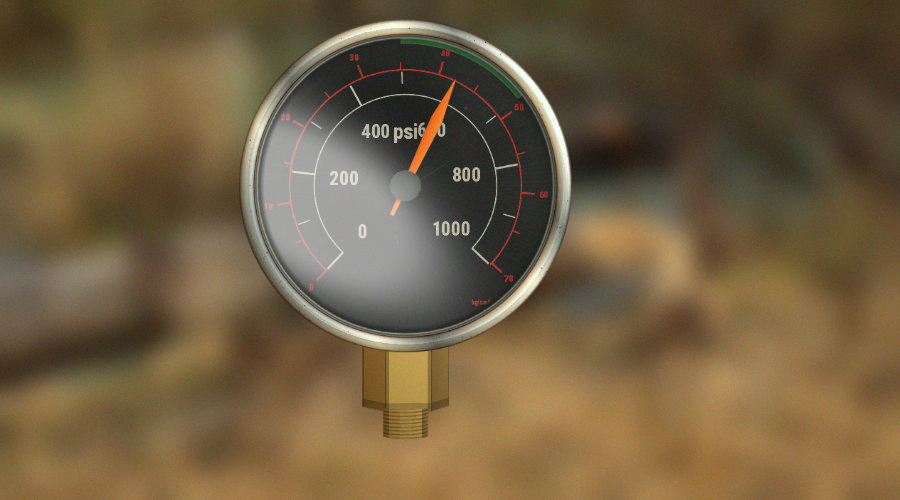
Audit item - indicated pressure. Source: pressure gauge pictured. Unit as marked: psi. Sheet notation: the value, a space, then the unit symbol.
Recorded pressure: 600 psi
